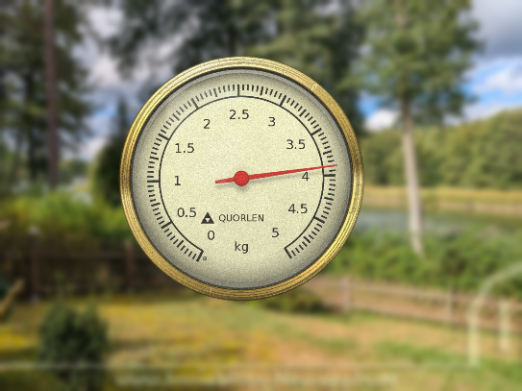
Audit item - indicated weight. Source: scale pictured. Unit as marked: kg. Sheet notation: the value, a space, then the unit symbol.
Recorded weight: 3.9 kg
